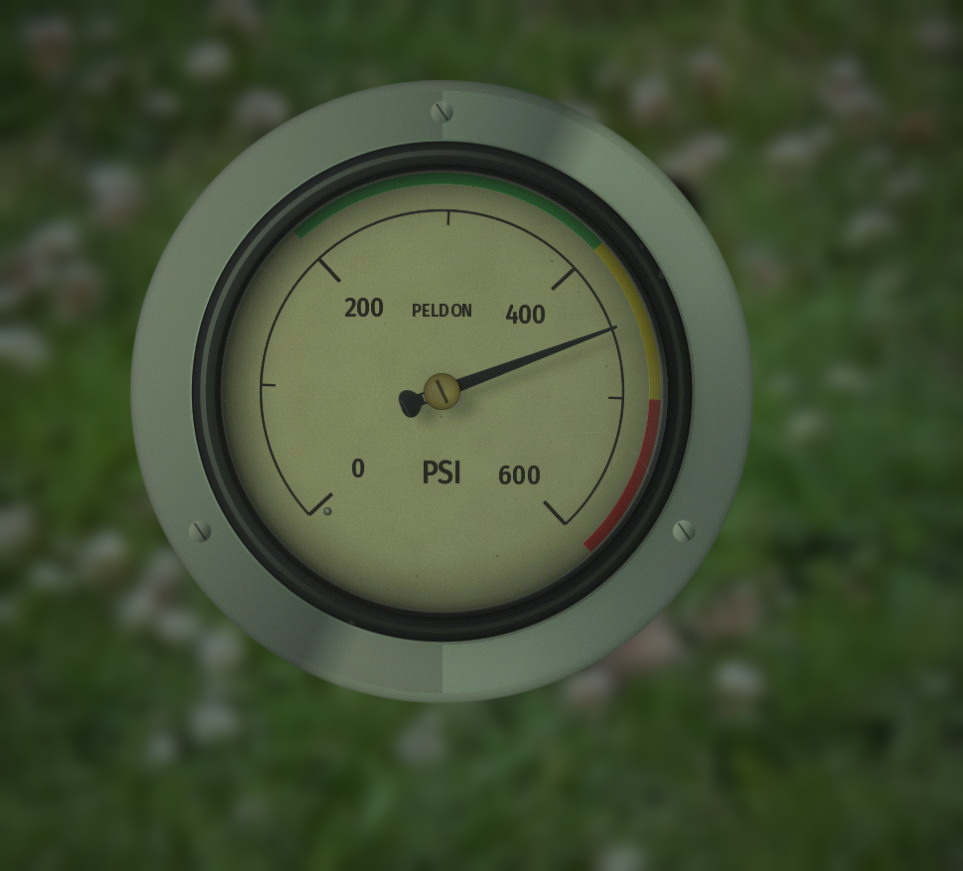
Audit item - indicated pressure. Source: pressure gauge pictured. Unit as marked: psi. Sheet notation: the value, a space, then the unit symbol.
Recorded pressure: 450 psi
